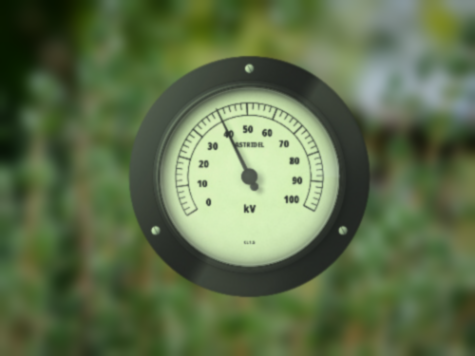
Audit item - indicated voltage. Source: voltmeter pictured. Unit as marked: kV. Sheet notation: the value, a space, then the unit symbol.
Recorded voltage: 40 kV
